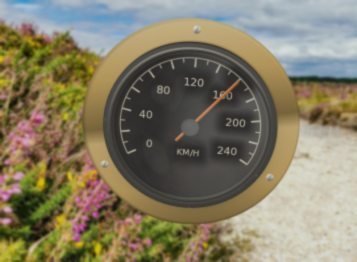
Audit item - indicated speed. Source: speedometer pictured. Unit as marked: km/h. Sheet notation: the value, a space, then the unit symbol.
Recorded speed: 160 km/h
